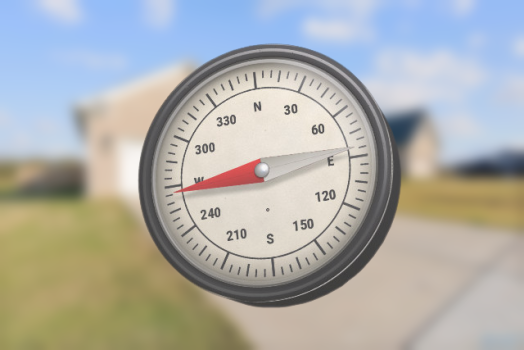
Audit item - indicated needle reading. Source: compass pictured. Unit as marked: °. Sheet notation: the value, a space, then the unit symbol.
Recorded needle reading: 265 °
